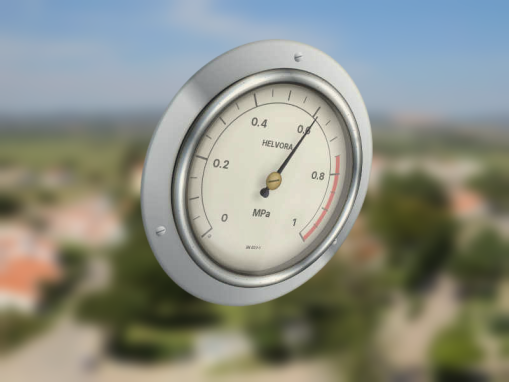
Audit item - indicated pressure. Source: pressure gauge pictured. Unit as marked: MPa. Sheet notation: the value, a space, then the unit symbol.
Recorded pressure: 0.6 MPa
